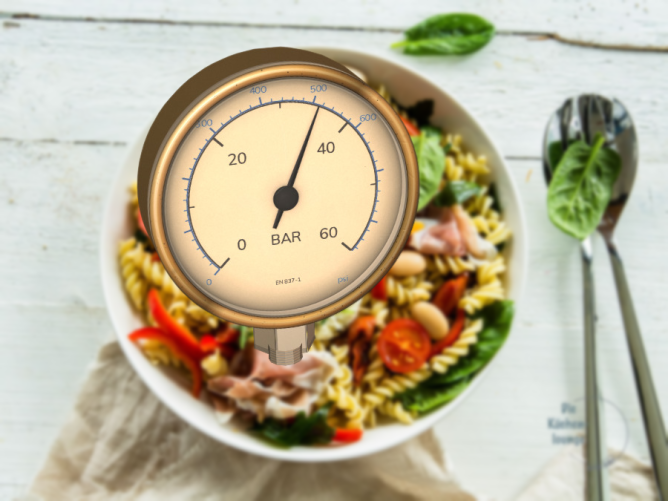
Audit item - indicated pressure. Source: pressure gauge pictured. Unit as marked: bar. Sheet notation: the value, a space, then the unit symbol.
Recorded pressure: 35 bar
